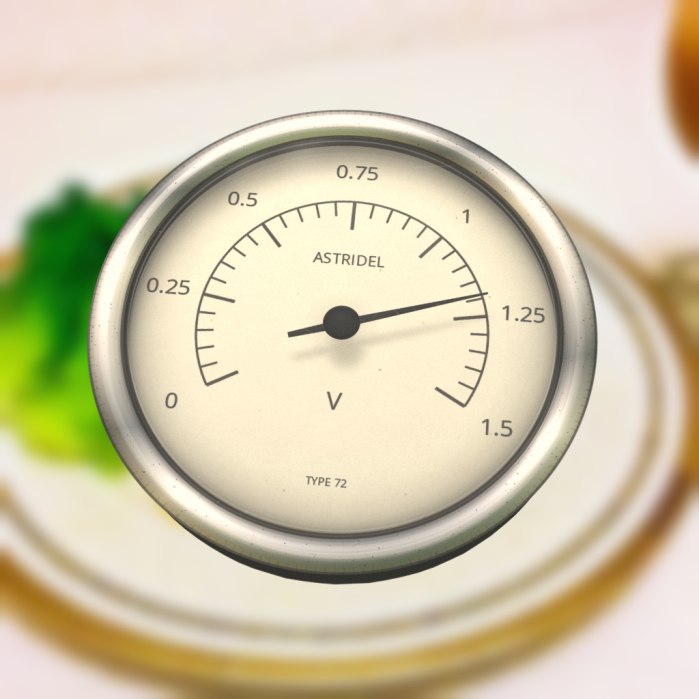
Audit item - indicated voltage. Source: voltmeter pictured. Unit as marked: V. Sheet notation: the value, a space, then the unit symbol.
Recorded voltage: 1.2 V
